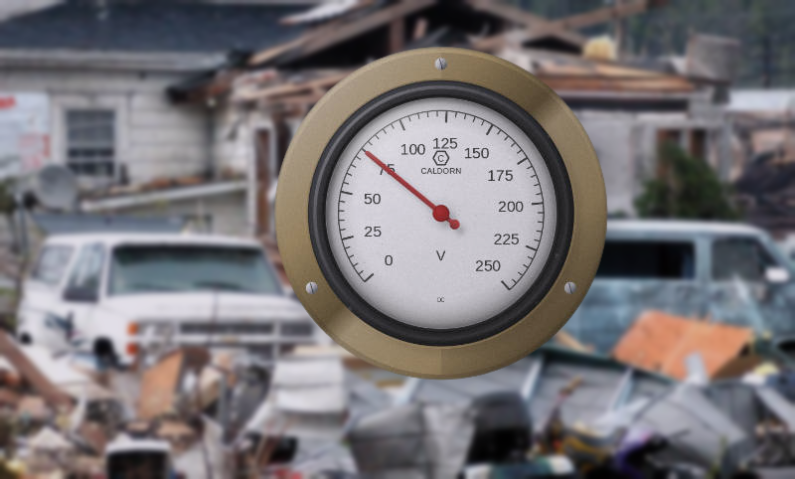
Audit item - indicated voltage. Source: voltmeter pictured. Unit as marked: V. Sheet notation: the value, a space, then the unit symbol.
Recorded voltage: 75 V
